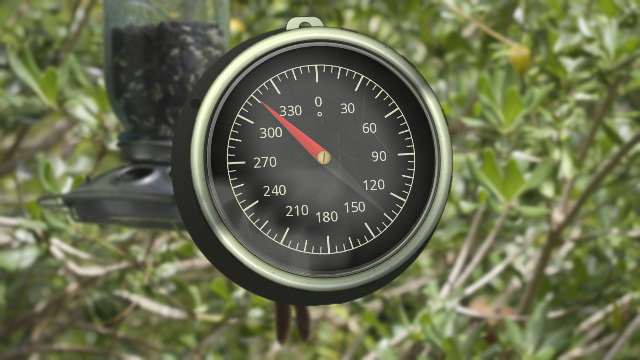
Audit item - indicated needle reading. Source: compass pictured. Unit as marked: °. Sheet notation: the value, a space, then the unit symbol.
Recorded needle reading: 315 °
